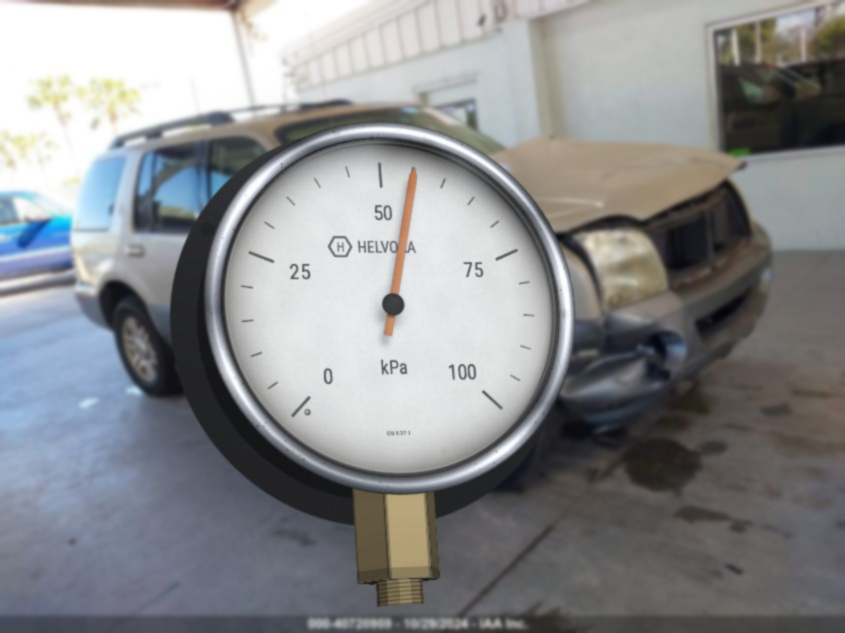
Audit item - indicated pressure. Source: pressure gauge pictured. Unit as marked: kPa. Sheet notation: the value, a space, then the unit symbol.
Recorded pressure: 55 kPa
